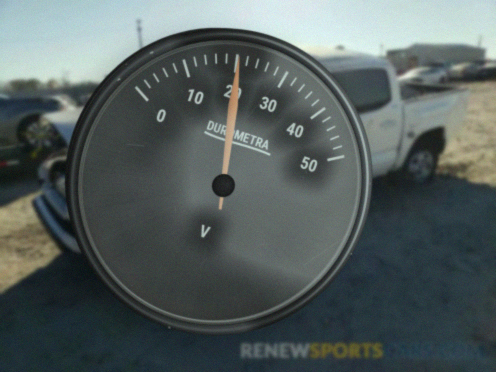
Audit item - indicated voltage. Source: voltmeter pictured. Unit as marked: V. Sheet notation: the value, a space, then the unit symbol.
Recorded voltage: 20 V
